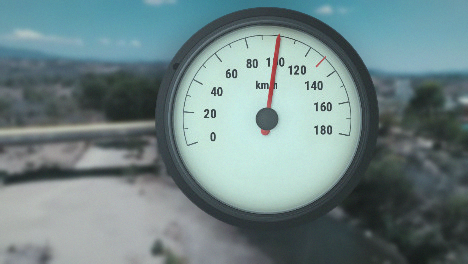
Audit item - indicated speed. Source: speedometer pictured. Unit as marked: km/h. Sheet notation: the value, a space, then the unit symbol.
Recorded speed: 100 km/h
